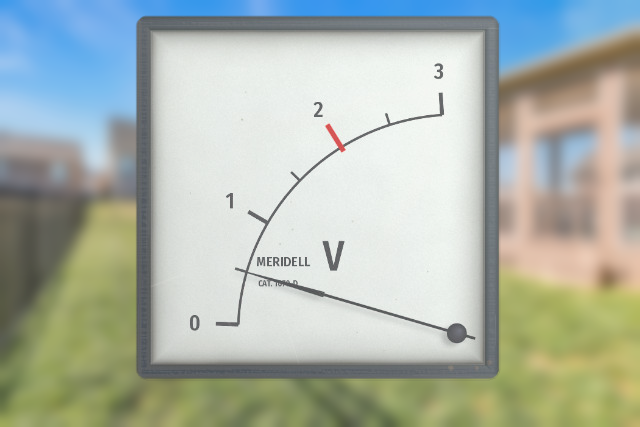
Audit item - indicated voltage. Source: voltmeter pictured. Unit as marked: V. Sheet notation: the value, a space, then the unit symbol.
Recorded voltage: 0.5 V
